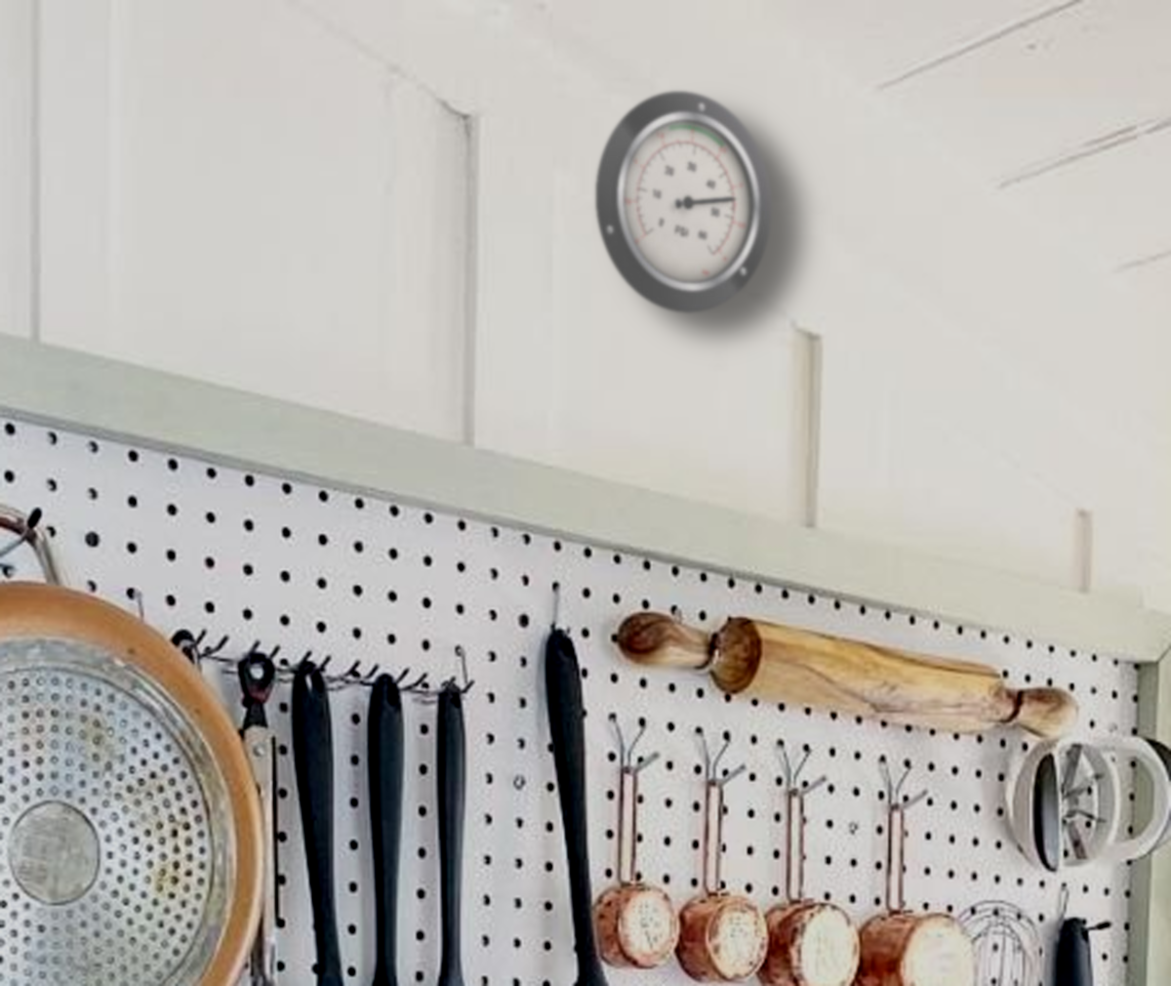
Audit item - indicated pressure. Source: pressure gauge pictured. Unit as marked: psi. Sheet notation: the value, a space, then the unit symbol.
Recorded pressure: 46 psi
